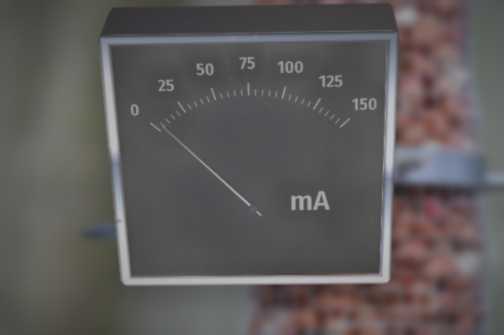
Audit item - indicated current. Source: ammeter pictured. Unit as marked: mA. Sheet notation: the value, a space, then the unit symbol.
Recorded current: 5 mA
